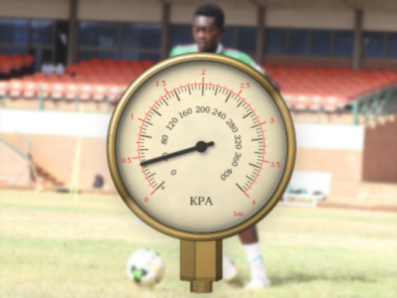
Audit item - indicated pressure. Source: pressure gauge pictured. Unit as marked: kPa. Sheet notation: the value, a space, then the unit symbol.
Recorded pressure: 40 kPa
